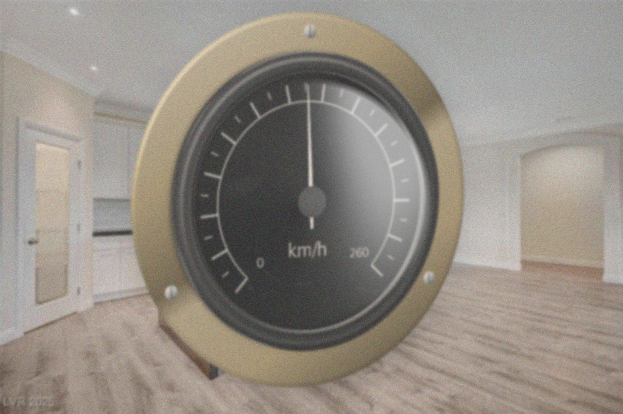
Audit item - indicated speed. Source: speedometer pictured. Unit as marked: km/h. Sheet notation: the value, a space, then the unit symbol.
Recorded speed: 130 km/h
